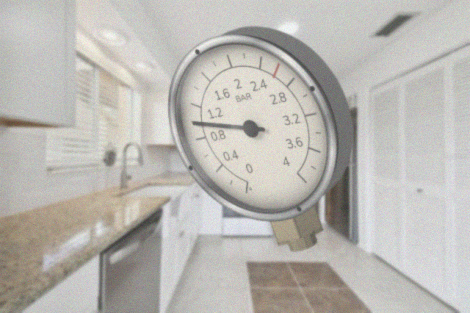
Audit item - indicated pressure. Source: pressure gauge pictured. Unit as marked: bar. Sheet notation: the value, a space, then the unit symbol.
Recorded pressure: 1 bar
